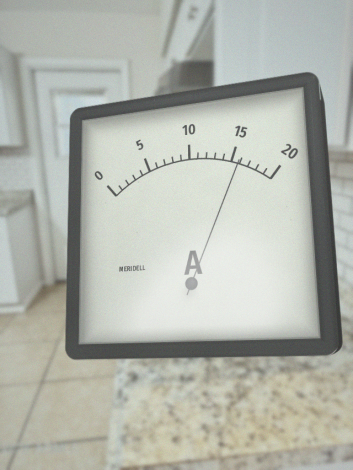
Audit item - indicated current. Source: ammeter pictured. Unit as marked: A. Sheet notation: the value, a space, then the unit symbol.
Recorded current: 16 A
